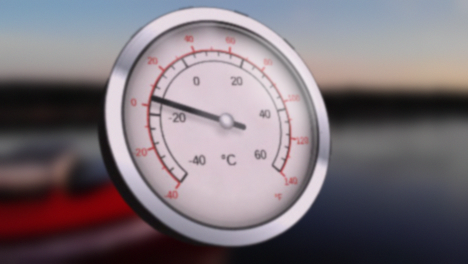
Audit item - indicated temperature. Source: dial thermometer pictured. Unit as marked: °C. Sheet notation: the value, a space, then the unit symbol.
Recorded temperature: -16 °C
